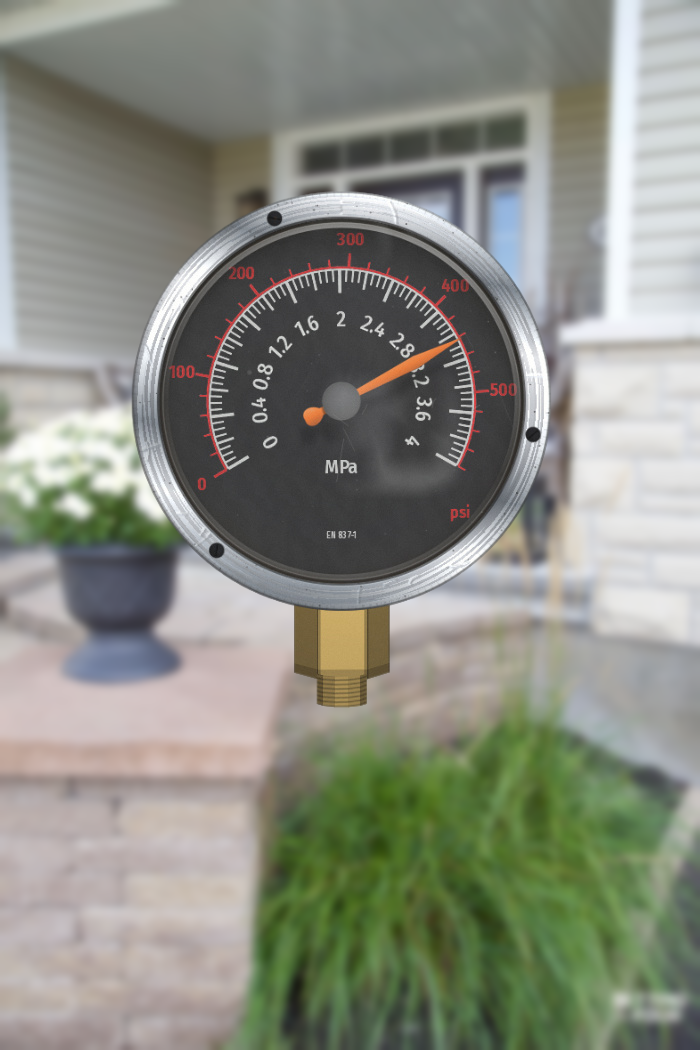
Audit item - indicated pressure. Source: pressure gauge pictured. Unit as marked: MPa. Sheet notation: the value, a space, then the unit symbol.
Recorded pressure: 3.05 MPa
